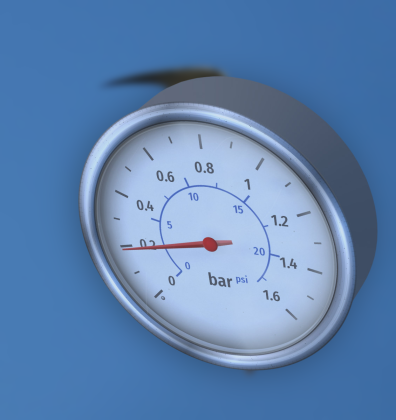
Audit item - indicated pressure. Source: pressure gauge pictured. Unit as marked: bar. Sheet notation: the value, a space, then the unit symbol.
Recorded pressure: 0.2 bar
